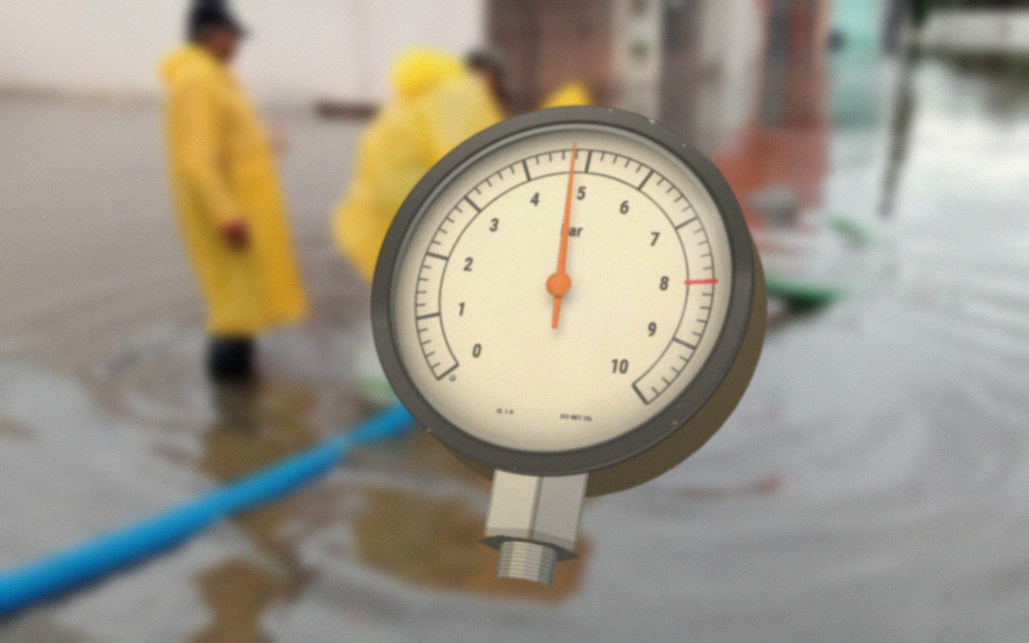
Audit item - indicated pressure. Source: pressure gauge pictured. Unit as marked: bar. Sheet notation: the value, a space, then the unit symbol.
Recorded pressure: 4.8 bar
